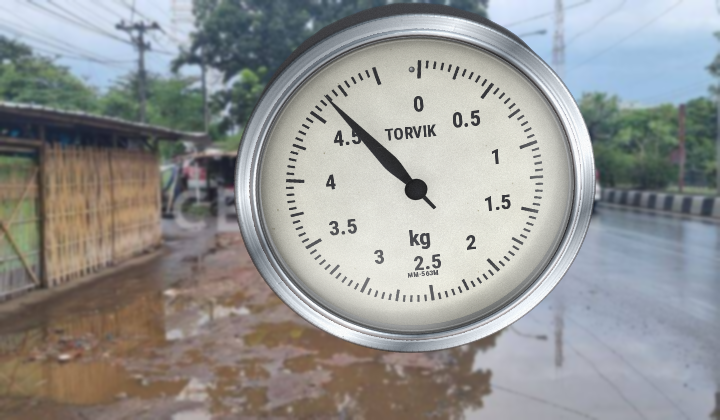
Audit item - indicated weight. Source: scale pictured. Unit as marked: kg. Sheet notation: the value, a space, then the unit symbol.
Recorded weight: 4.65 kg
